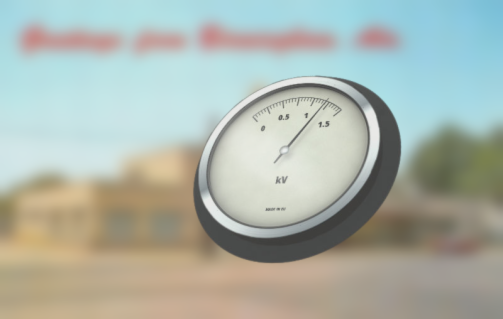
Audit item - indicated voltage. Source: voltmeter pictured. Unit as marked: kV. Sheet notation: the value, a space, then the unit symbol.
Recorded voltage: 1.25 kV
